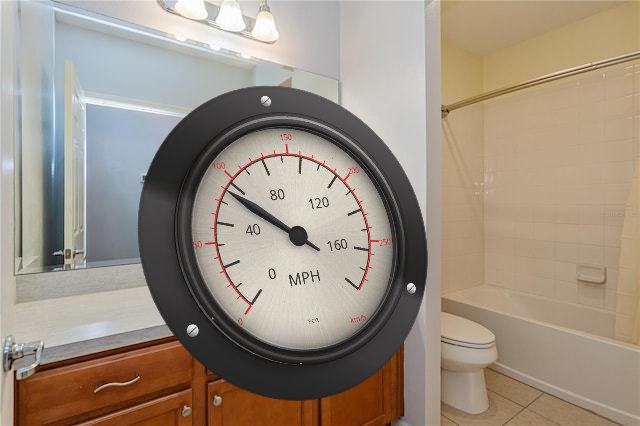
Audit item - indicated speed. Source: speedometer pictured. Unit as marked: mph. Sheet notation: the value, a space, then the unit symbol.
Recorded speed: 55 mph
